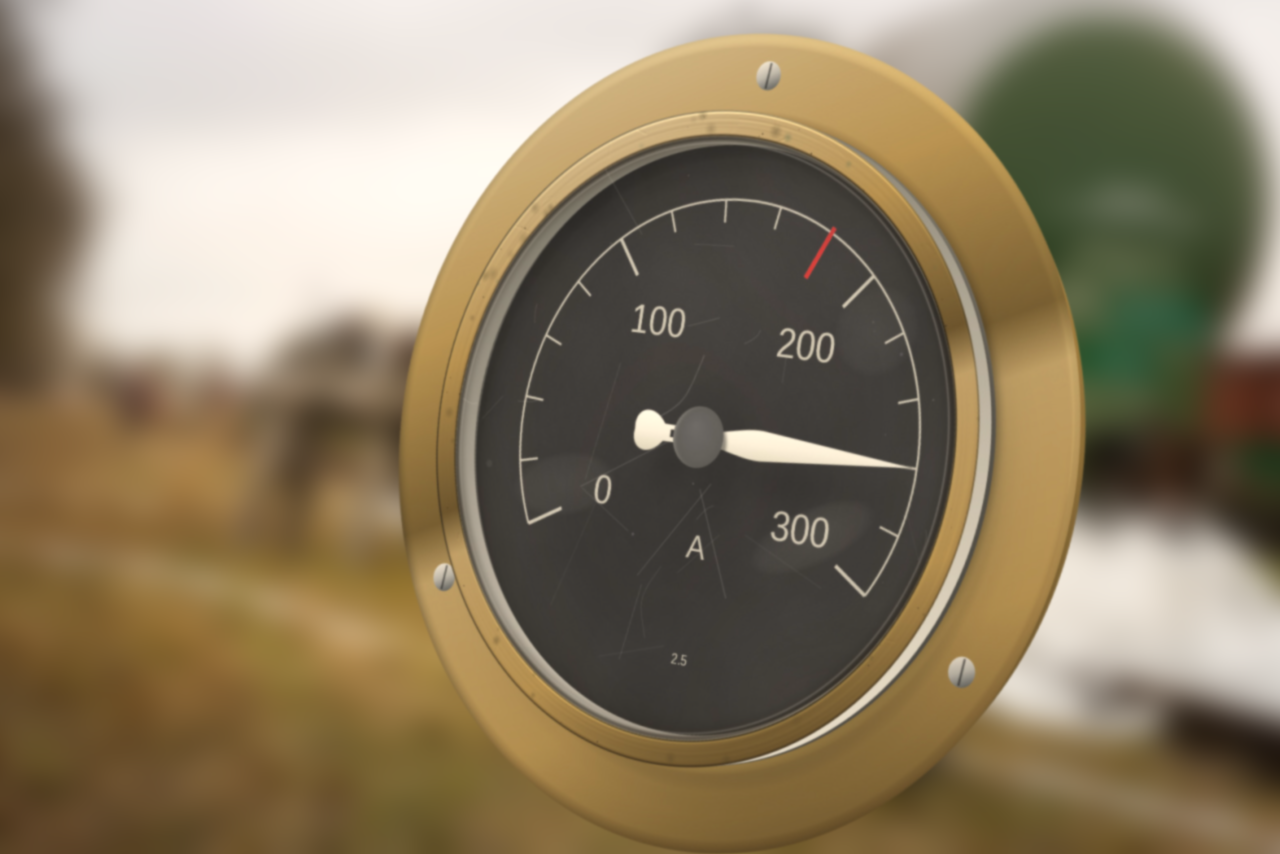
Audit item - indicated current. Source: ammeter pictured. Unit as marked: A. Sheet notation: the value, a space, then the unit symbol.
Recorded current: 260 A
